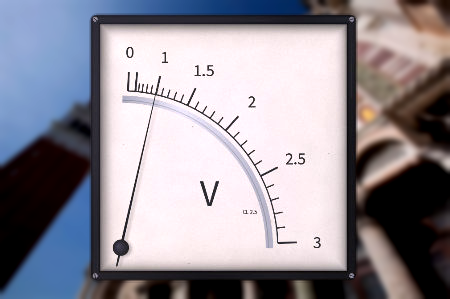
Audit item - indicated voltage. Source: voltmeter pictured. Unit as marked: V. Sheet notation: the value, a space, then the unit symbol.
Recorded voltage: 1 V
